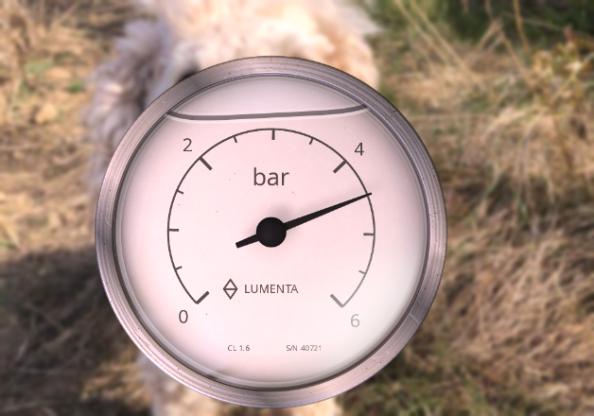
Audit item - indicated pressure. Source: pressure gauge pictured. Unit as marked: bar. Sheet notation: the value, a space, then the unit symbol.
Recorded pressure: 4.5 bar
